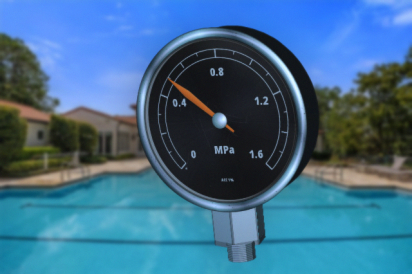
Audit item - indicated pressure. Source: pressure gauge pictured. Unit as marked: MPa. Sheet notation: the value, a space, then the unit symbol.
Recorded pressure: 0.5 MPa
